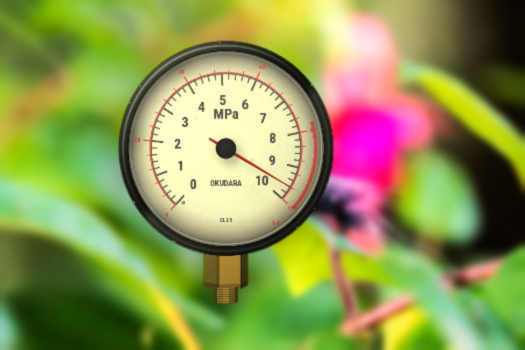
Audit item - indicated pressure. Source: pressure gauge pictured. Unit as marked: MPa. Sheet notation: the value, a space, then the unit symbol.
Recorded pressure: 9.6 MPa
